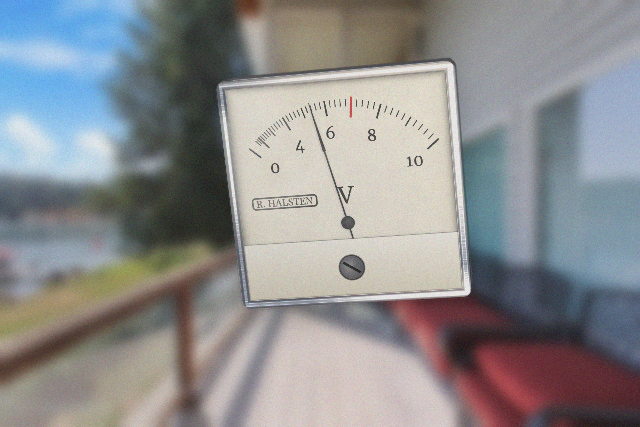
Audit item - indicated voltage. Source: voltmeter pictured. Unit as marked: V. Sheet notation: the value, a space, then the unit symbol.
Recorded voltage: 5.4 V
